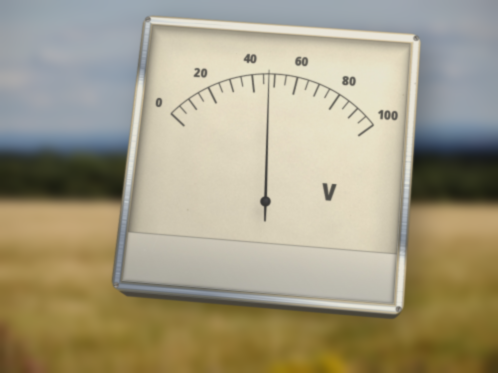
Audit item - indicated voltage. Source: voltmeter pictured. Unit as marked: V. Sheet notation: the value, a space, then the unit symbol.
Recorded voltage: 47.5 V
